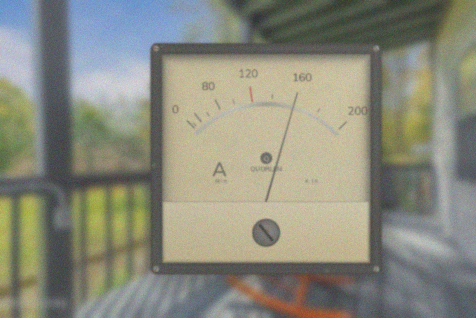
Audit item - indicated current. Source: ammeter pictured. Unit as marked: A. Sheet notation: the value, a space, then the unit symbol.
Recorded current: 160 A
